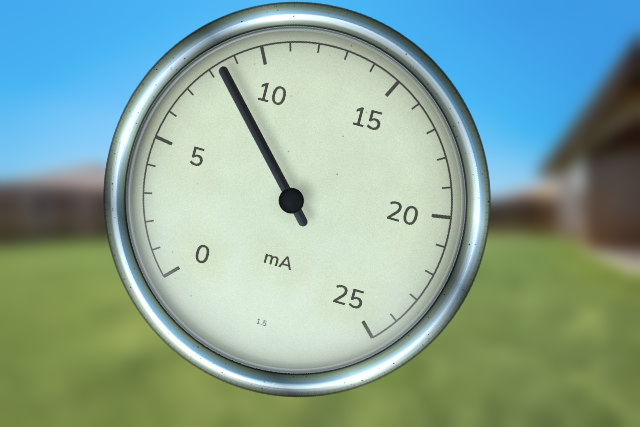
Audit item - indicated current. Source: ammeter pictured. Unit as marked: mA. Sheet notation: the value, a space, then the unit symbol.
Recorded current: 8.5 mA
